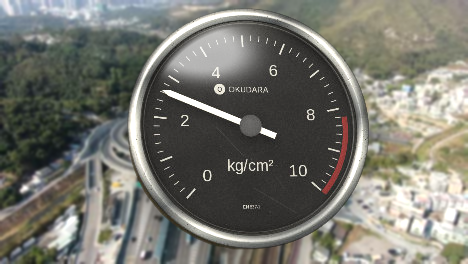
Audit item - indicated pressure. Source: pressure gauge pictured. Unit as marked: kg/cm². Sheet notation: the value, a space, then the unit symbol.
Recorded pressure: 2.6 kg/cm²
